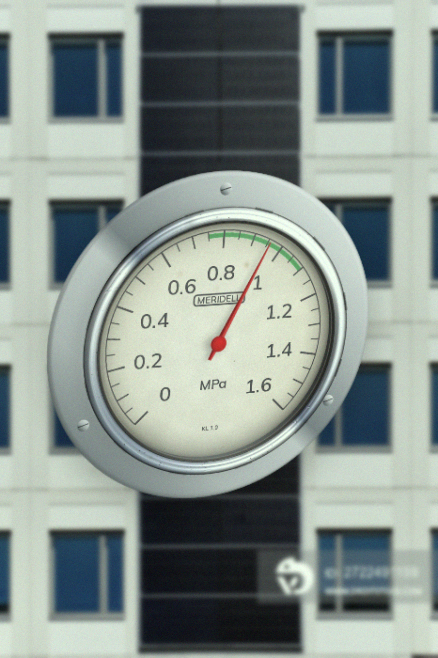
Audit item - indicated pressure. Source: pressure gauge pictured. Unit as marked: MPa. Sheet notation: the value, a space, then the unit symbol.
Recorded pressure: 0.95 MPa
